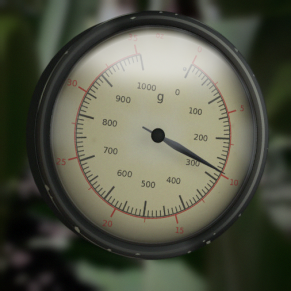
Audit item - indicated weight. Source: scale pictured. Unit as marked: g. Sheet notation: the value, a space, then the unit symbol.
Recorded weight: 280 g
